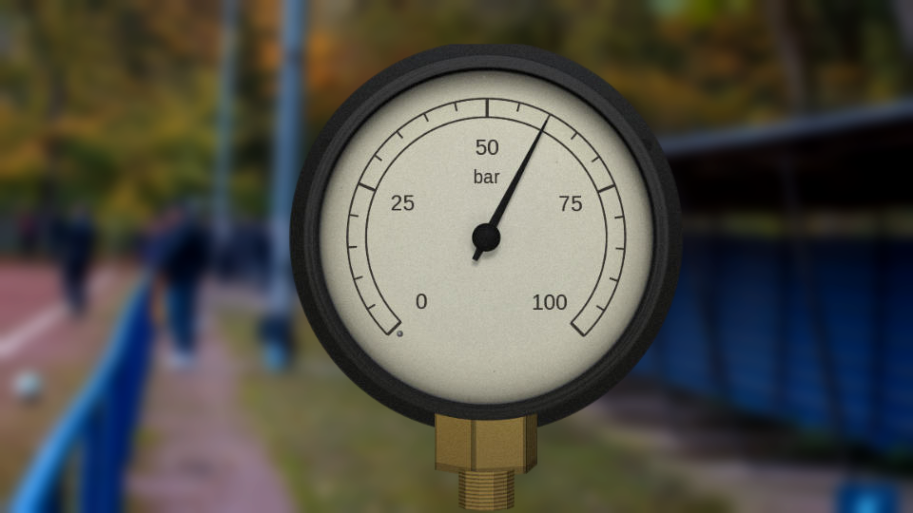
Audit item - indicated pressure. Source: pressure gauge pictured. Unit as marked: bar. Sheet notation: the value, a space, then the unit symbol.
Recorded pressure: 60 bar
